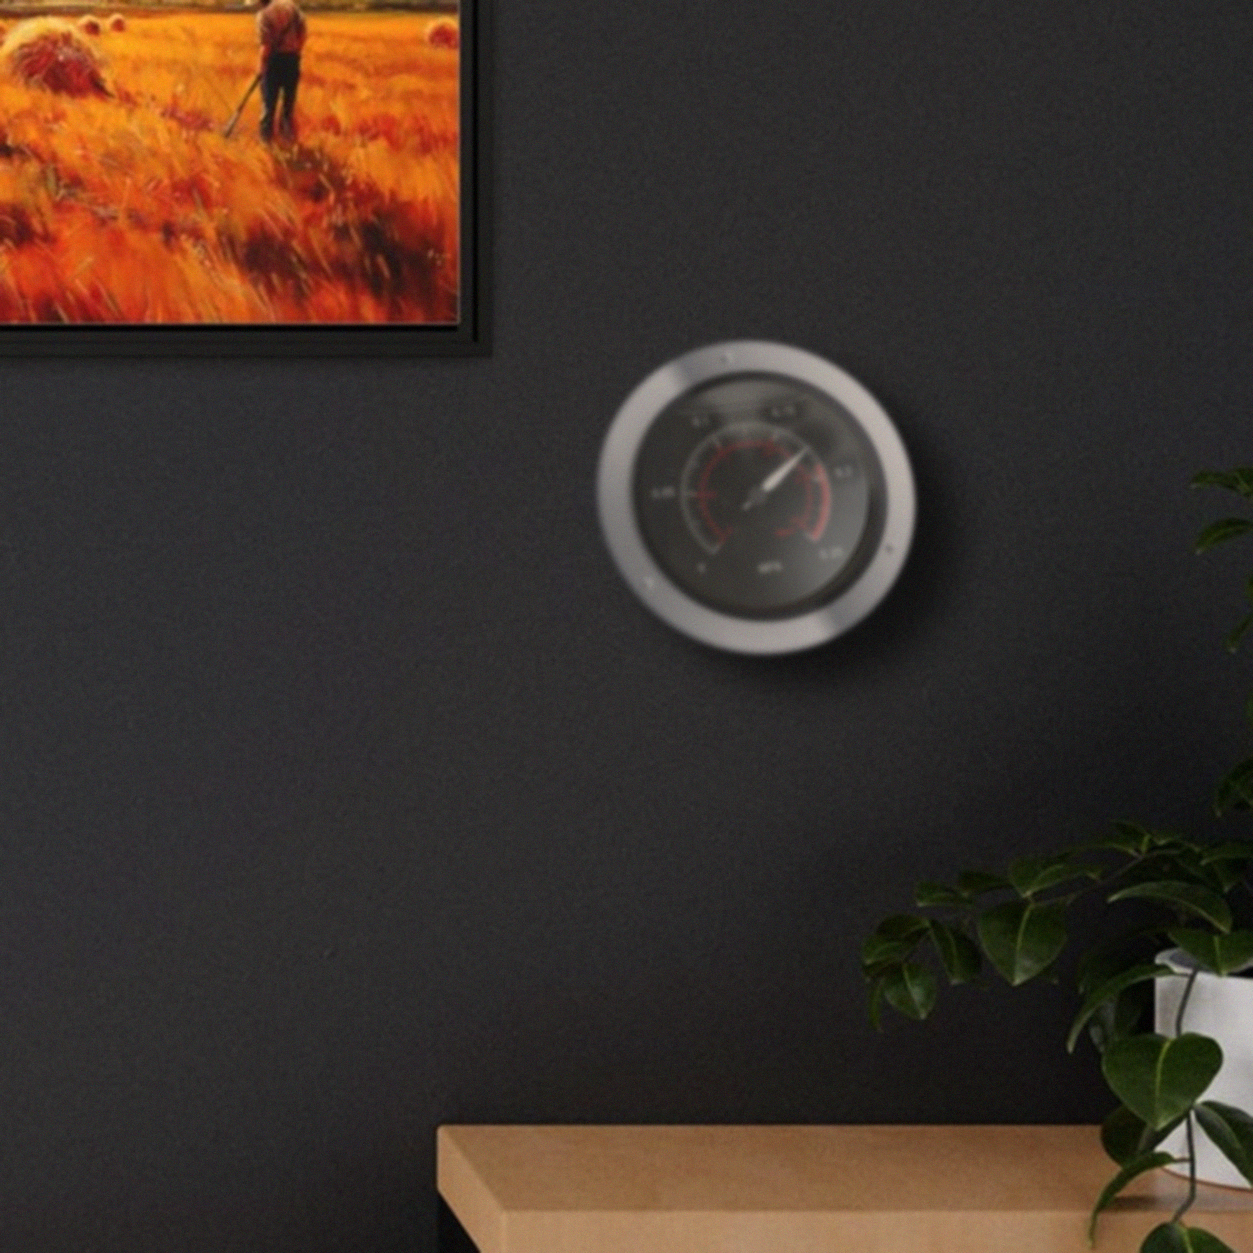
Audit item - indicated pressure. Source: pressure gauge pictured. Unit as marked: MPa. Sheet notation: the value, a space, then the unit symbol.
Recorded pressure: 0.175 MPa
